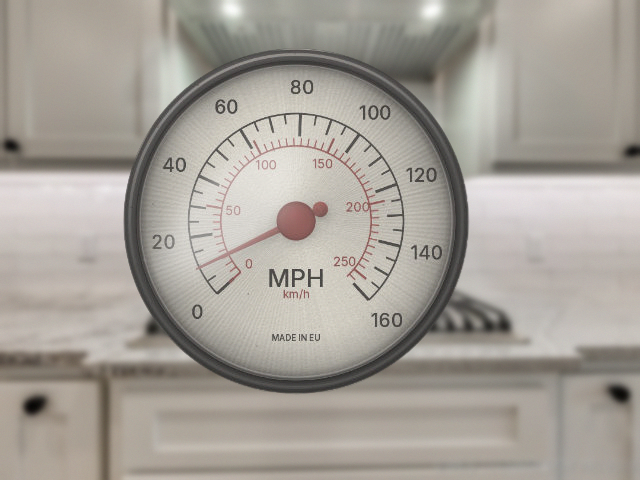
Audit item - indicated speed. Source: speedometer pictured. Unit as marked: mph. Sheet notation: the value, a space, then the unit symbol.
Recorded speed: 10 mph
